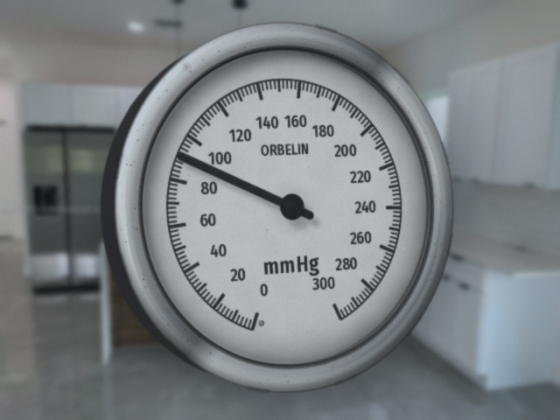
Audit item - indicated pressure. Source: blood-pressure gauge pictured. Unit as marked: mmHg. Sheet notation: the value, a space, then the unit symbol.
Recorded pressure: 90 mmHg
